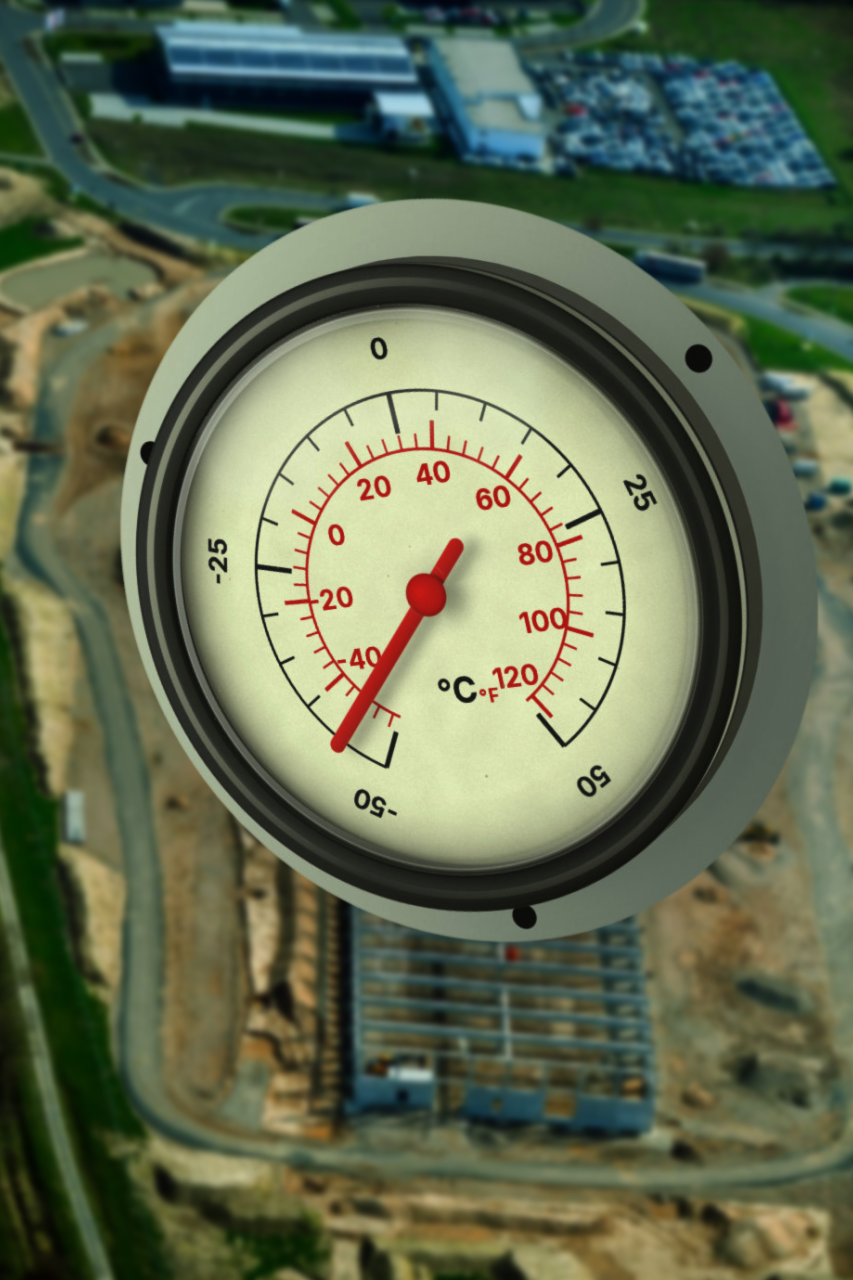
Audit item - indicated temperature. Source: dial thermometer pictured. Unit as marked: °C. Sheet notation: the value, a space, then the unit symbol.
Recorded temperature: -45 °C
